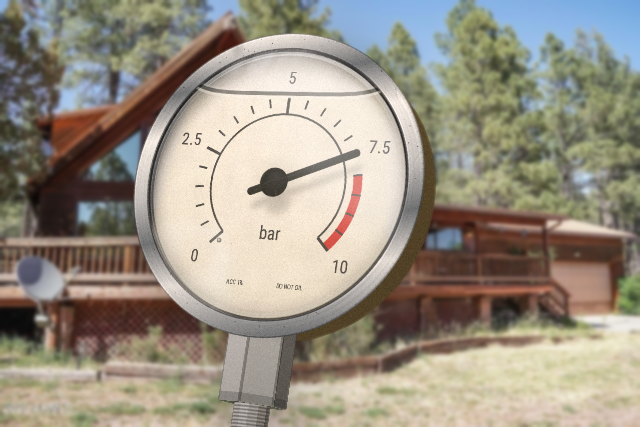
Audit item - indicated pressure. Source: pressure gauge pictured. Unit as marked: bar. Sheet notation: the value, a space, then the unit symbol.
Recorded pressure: 7.5 bar
